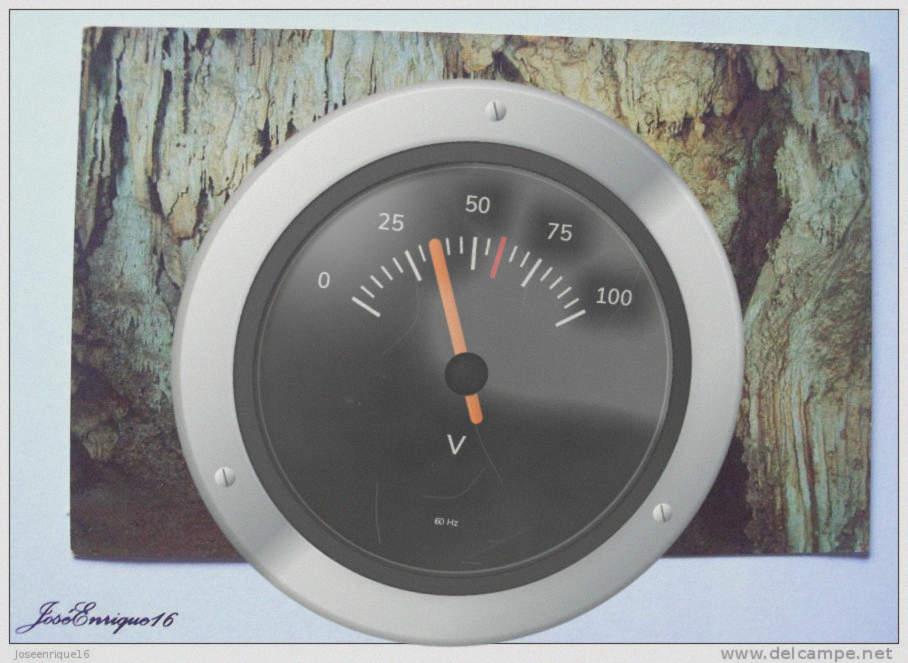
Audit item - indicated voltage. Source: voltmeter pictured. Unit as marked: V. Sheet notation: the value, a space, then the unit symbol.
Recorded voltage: 35 V
